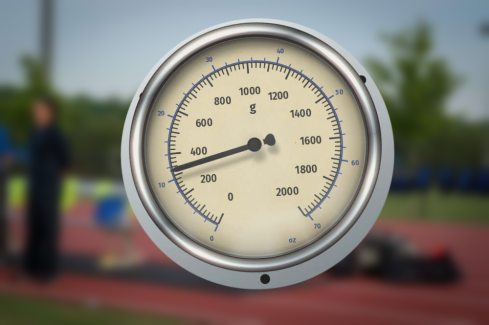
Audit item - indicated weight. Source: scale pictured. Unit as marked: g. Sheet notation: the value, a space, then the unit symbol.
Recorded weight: 320 g
